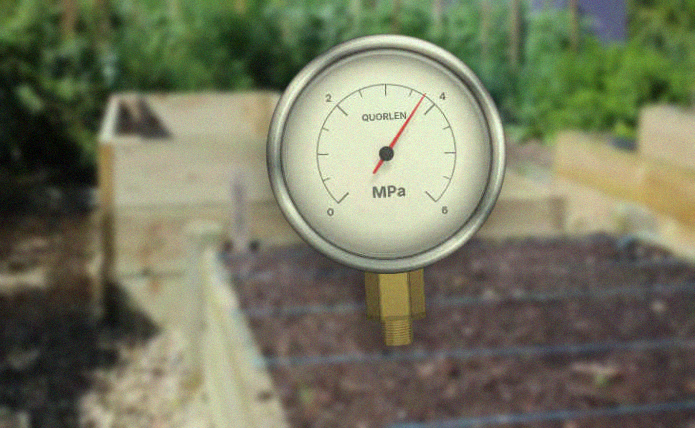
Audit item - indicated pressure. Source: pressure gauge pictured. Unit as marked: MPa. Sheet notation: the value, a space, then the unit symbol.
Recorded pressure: 3.75 MPa
